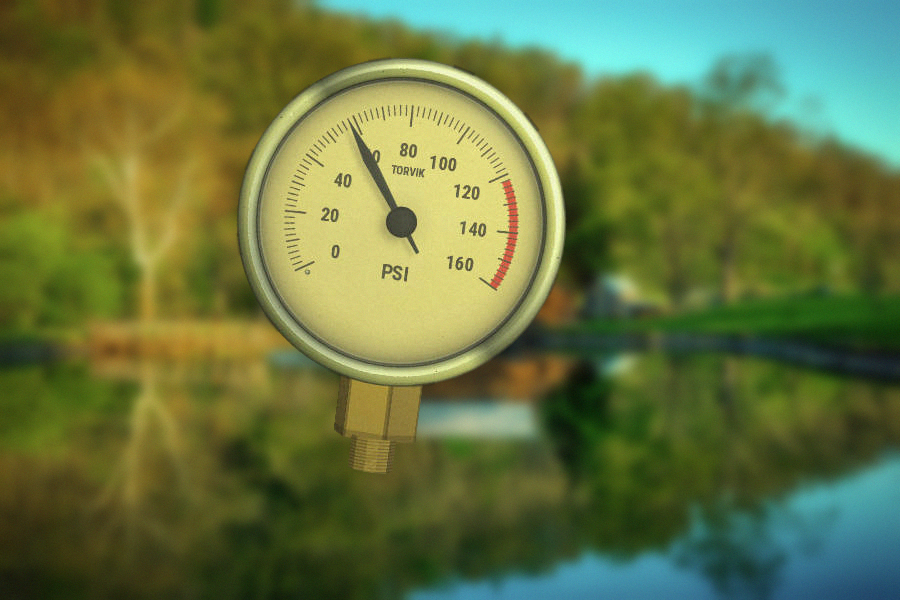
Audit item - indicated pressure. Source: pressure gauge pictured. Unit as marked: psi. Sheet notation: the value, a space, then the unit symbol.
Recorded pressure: 58 psi
